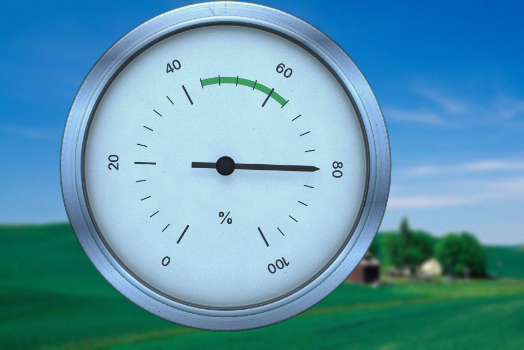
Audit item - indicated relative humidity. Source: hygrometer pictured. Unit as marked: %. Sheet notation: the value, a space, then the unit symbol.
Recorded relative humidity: 80 %
